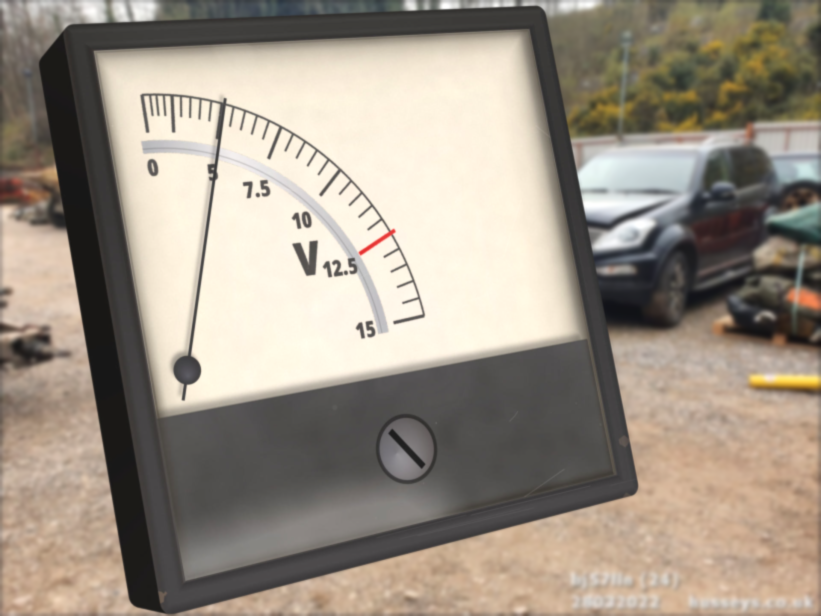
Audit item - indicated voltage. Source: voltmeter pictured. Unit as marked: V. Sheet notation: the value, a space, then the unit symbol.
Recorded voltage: 5 V
